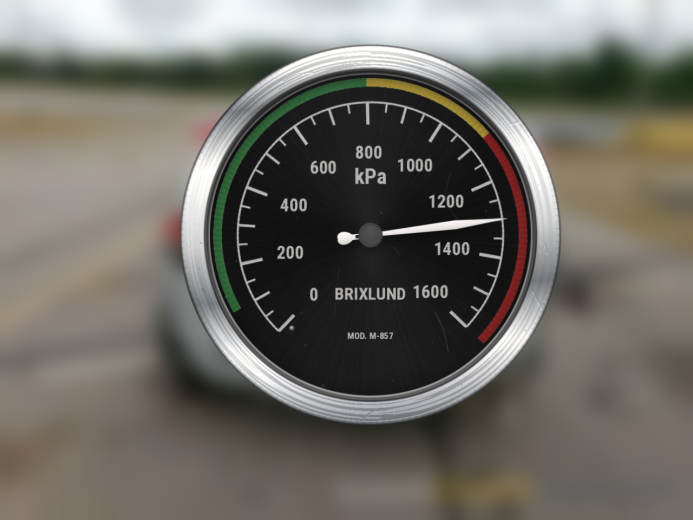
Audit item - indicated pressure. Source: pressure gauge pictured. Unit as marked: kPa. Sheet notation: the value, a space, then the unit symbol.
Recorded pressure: 1300 kPa
